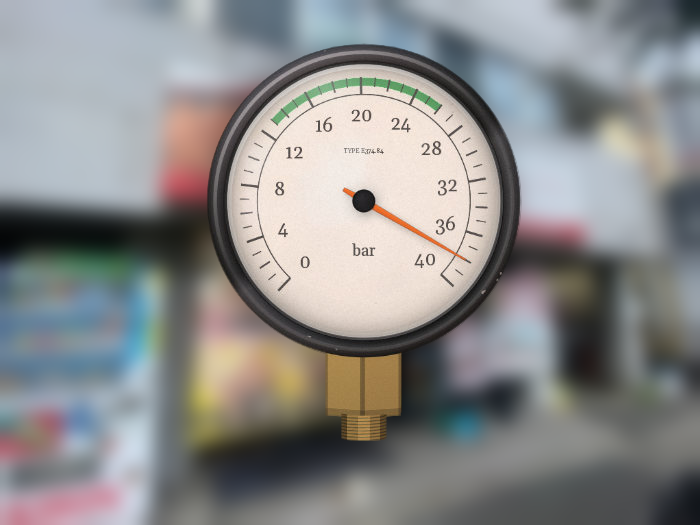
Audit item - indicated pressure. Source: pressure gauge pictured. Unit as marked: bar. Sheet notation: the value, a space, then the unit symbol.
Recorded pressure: 38 bar
